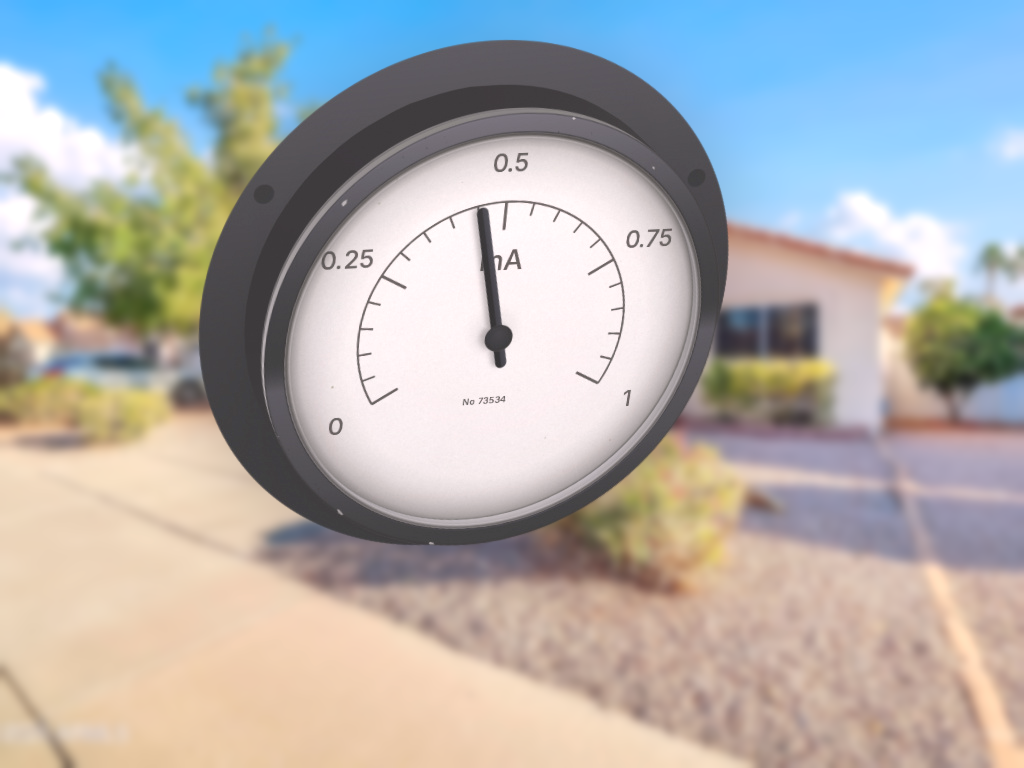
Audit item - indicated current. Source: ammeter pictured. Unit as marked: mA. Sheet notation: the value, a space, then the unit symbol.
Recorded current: 0.45 mA
